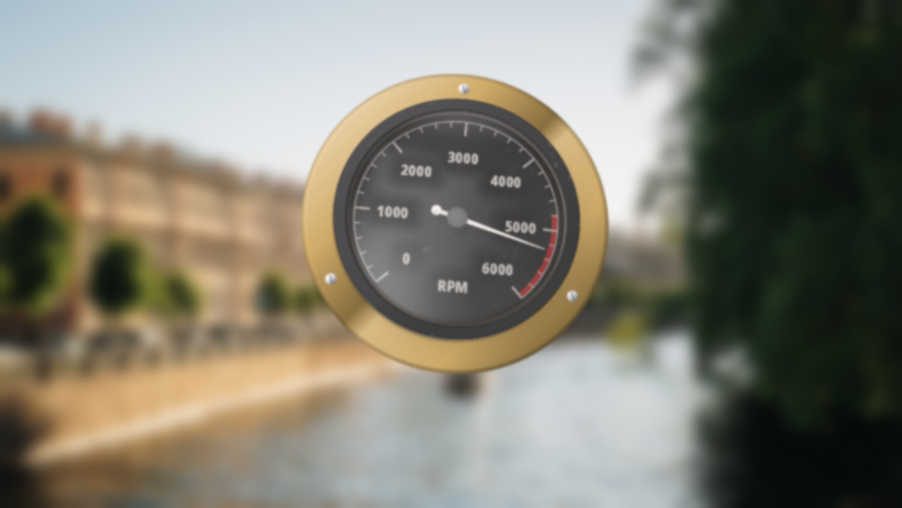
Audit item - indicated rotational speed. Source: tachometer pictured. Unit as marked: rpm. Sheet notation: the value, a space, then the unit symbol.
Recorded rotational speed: 5300 rpm
